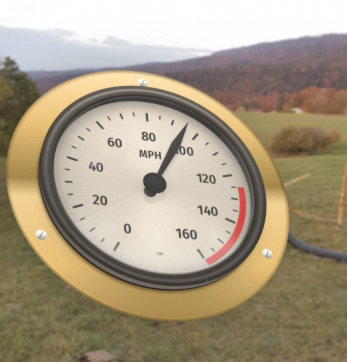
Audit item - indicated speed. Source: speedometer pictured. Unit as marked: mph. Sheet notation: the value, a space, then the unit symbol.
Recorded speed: 95 mph
